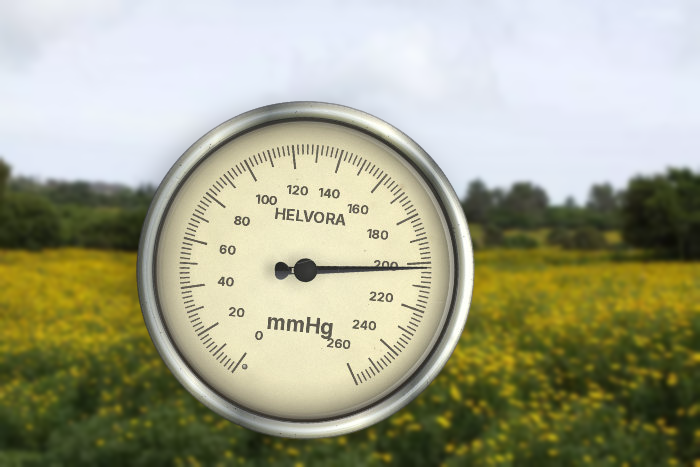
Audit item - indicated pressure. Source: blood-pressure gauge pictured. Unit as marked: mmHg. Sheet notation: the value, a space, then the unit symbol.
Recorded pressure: 202 mmHg
